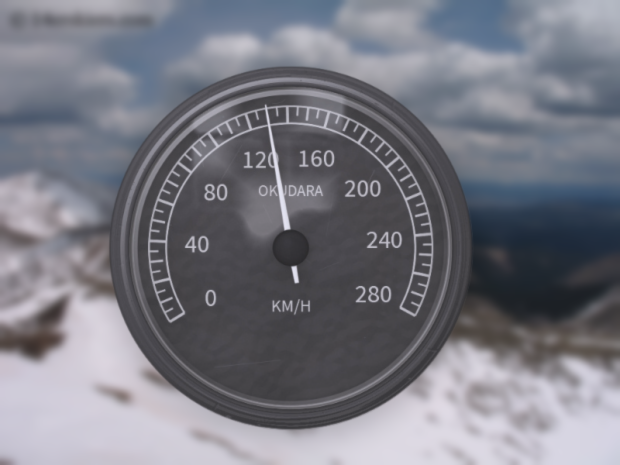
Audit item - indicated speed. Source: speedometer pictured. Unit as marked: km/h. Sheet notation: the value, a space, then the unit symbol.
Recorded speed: 130 km/h
